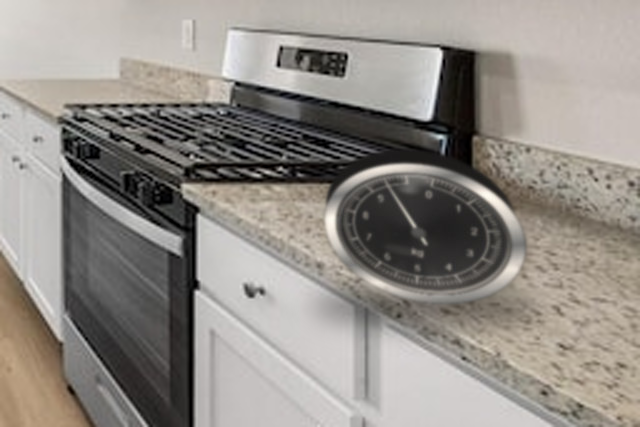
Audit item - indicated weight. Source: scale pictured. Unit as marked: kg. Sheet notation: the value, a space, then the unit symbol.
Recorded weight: 9.5 kg
